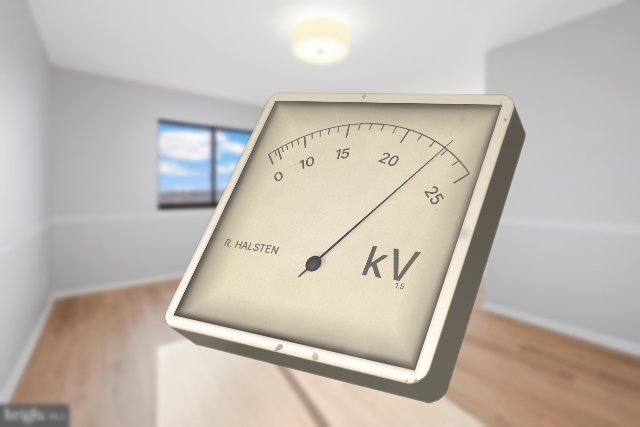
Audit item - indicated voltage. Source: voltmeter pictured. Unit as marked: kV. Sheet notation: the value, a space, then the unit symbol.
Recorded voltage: 23 kV
